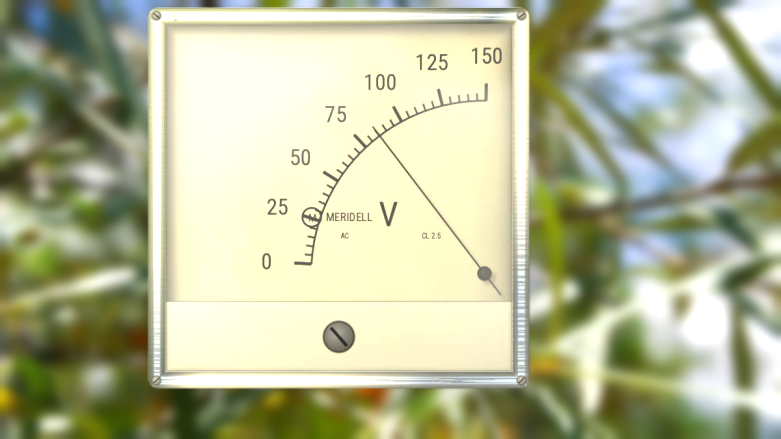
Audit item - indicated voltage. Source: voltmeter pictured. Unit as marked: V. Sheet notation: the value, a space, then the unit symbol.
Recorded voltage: 85 V
